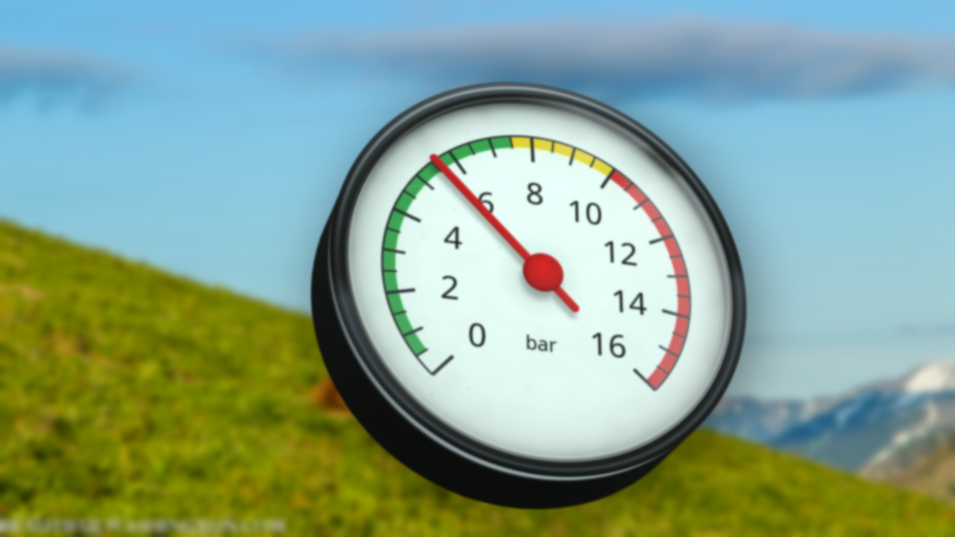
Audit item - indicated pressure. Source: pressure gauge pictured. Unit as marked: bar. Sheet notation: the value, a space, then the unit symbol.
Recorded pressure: 5.5 bar
